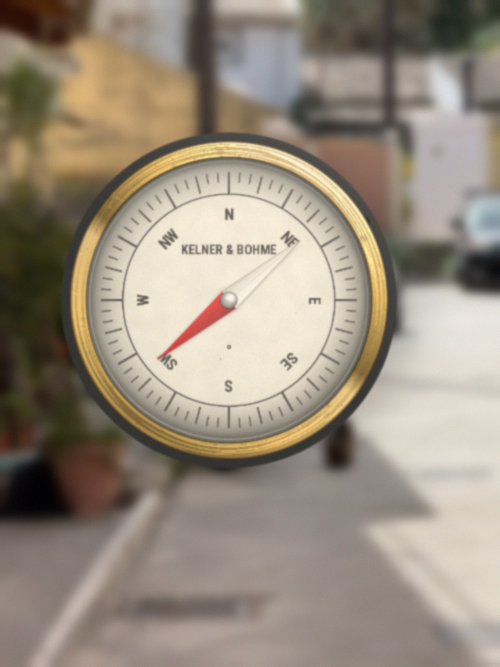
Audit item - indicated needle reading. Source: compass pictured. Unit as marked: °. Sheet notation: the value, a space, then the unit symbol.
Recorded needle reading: 230 °
